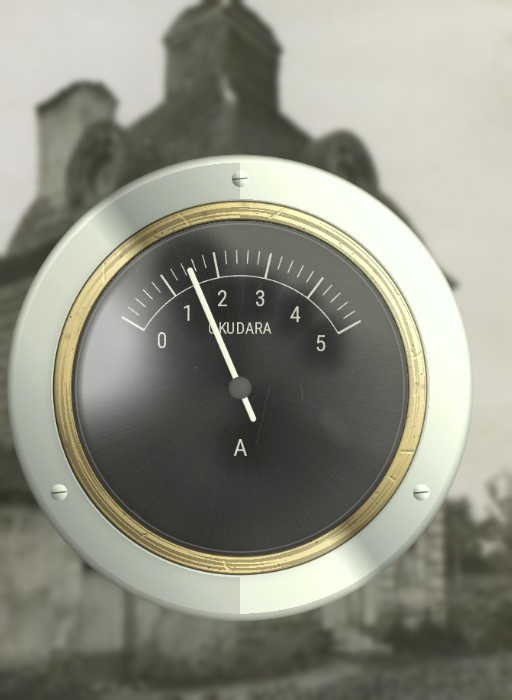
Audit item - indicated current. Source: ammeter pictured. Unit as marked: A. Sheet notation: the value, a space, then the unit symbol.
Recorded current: 1.5 A
